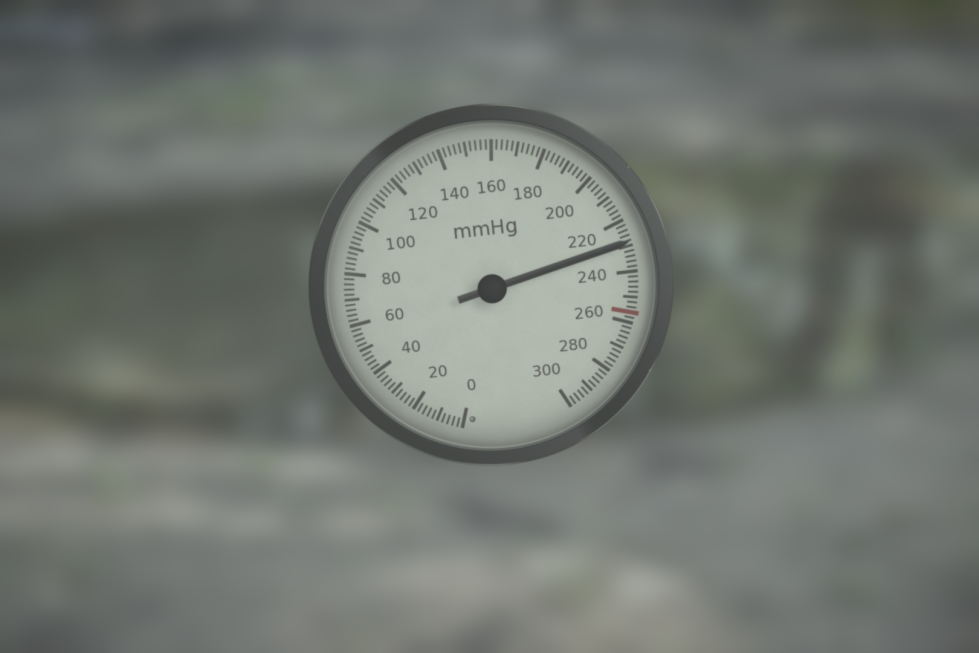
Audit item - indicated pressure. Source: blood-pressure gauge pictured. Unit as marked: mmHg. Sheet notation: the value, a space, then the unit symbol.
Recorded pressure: 228 mmHg
